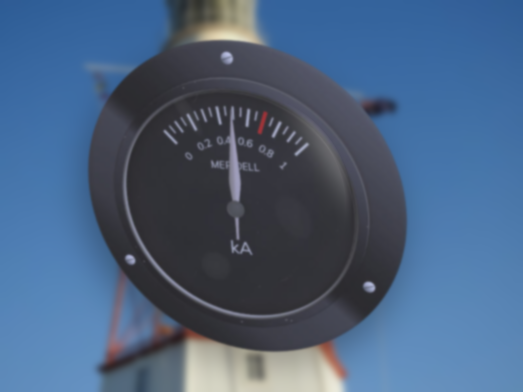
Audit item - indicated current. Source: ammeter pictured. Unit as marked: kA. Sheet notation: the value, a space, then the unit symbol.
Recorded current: 0.5 kA
